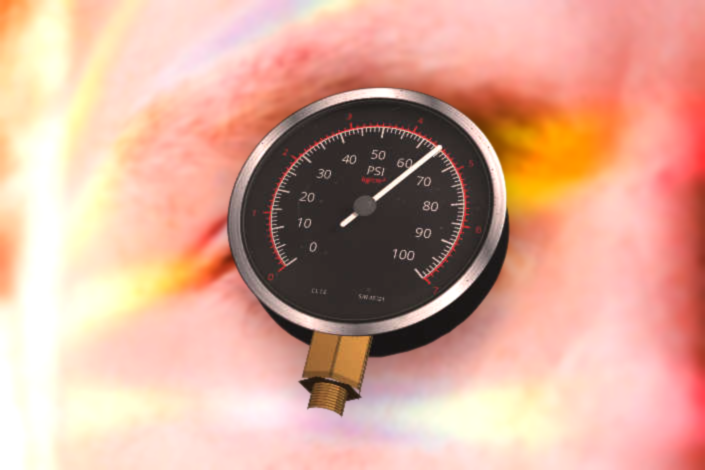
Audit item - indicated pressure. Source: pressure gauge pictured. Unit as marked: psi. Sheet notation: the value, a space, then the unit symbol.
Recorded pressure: 65 psi
